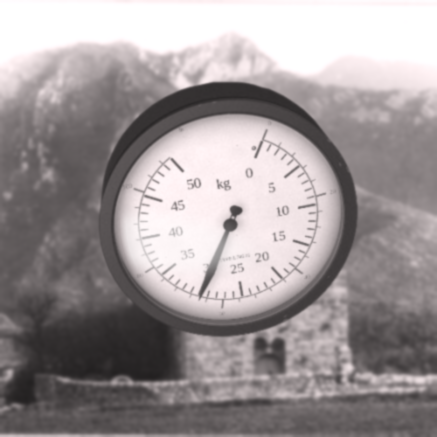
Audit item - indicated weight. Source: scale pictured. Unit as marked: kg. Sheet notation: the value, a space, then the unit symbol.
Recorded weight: 30 kg
